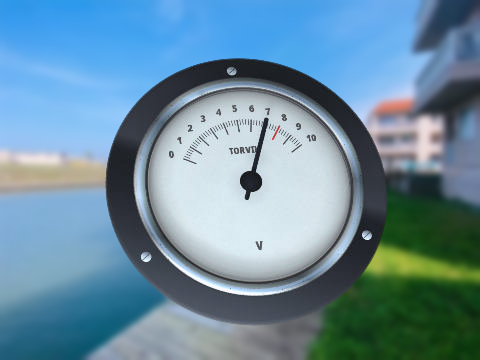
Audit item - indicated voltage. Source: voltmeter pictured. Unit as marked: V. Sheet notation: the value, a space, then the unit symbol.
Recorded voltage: 7 V
